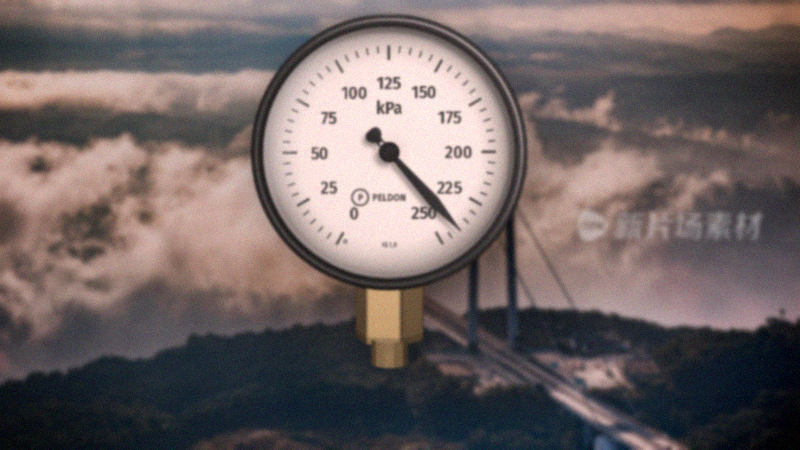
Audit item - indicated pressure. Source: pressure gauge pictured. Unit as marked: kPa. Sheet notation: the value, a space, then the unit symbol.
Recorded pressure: 240 kPa
